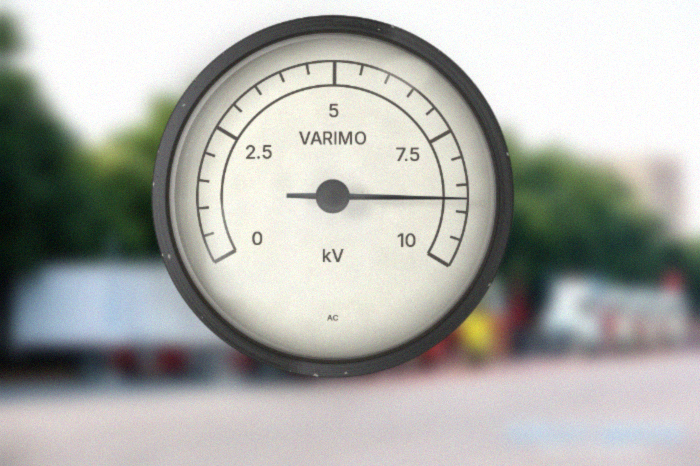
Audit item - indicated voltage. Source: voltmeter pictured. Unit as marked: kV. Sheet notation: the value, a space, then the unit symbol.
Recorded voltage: 8.75 kV
